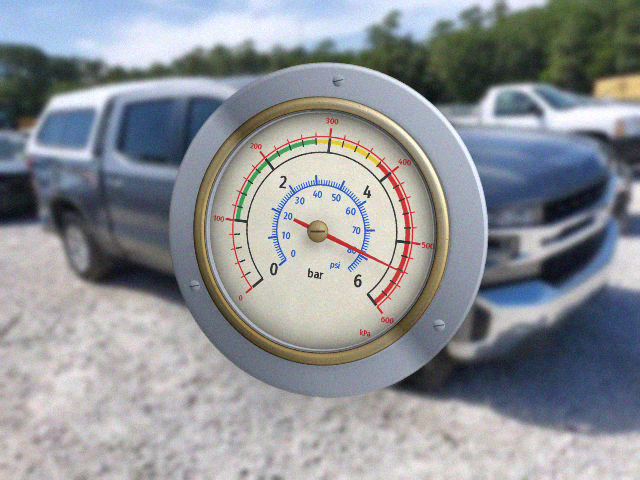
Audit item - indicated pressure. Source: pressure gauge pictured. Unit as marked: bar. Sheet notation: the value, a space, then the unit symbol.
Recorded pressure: 5.4 bar
